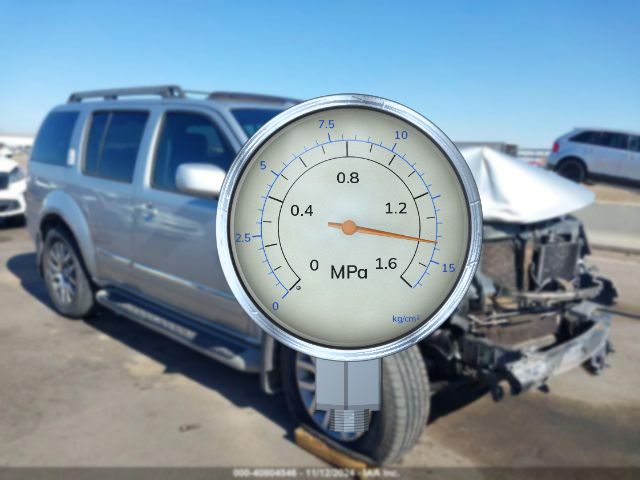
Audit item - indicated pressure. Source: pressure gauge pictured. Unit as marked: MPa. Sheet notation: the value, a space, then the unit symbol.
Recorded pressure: 1.4 MPa
